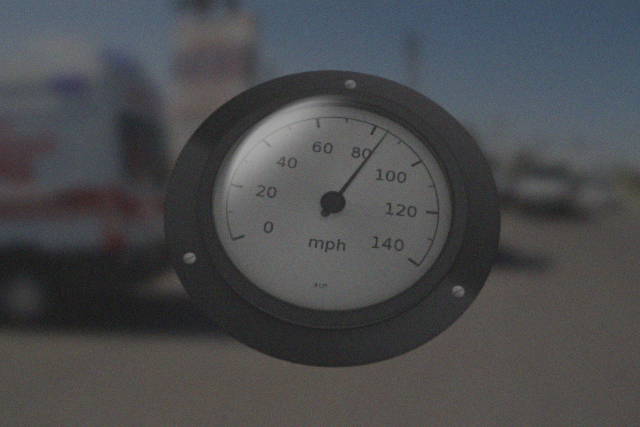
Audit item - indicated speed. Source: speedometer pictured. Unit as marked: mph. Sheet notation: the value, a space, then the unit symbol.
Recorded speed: 85 mph
